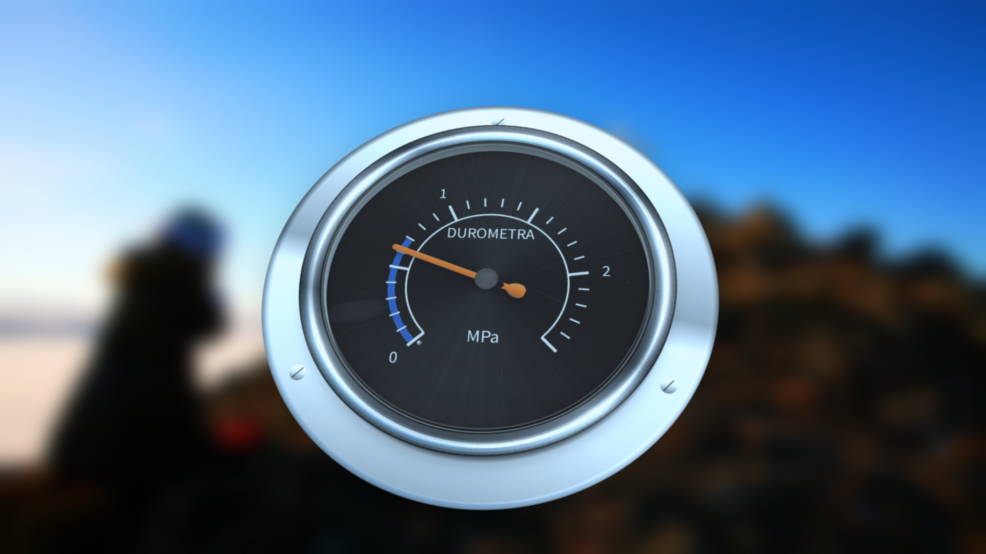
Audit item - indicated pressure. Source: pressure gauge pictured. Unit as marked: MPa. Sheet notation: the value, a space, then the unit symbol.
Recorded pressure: 0.6 MPa
